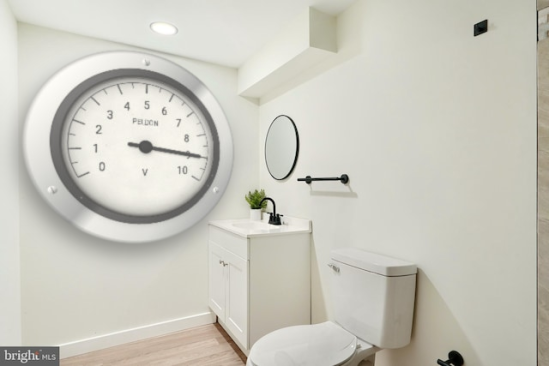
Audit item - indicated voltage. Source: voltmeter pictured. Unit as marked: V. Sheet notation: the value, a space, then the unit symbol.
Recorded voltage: 9 V
